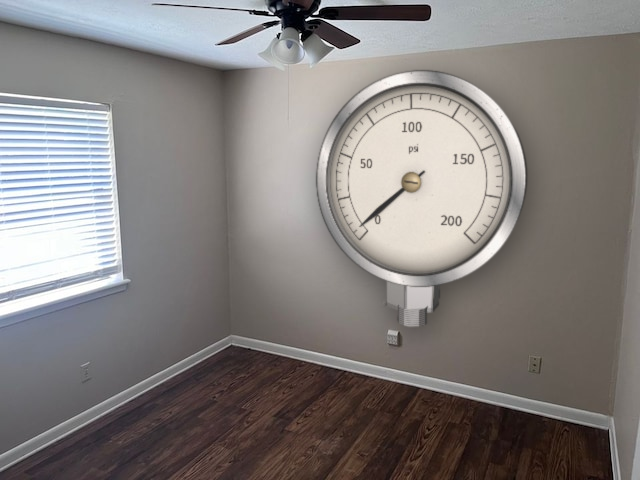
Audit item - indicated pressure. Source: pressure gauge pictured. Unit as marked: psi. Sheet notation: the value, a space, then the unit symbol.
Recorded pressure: 5 psi
